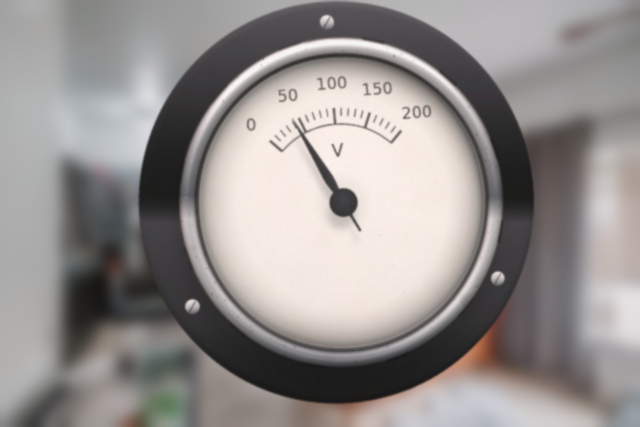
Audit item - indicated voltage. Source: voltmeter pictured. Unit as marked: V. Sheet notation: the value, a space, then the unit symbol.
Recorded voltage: 40 V
